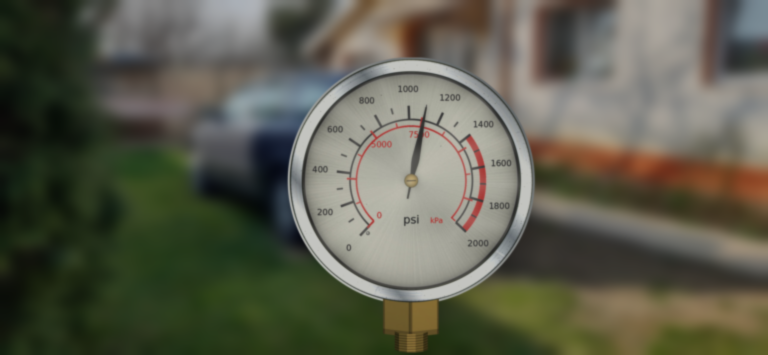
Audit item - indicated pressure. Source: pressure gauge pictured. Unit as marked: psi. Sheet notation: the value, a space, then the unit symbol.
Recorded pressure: 1100 psi
